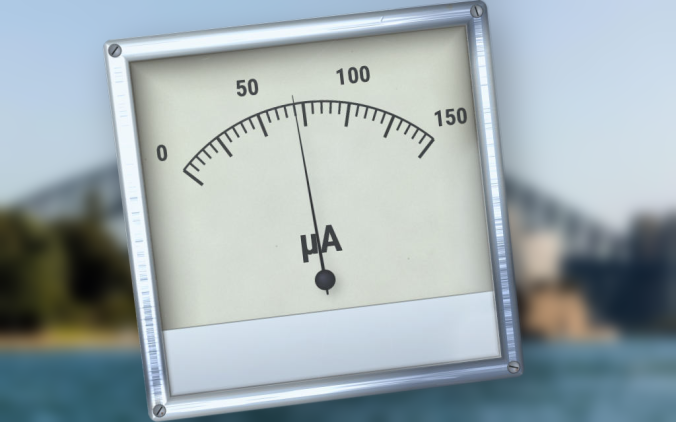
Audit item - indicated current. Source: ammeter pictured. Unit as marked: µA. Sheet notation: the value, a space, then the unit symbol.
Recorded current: 70 µA
